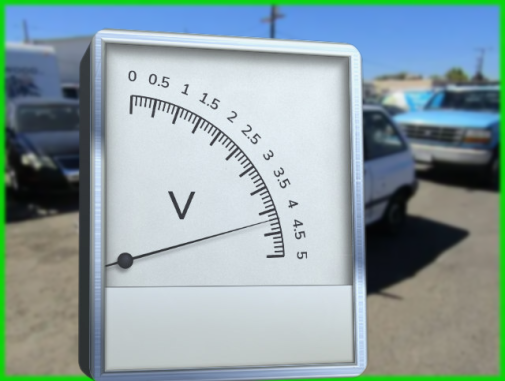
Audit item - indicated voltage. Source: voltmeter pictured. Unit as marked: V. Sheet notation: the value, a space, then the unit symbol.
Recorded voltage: 4.2 V
